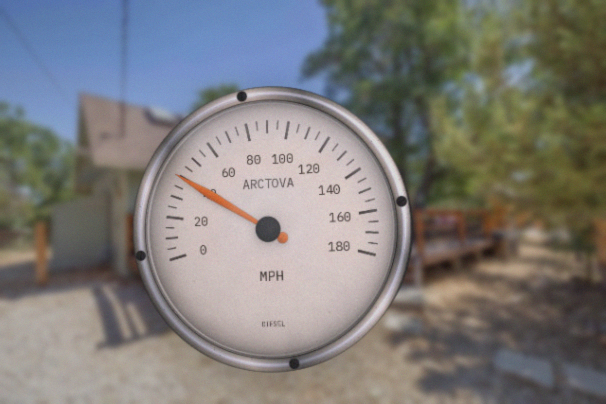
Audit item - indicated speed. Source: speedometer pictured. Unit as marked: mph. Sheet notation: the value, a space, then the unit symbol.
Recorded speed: 40 mph
